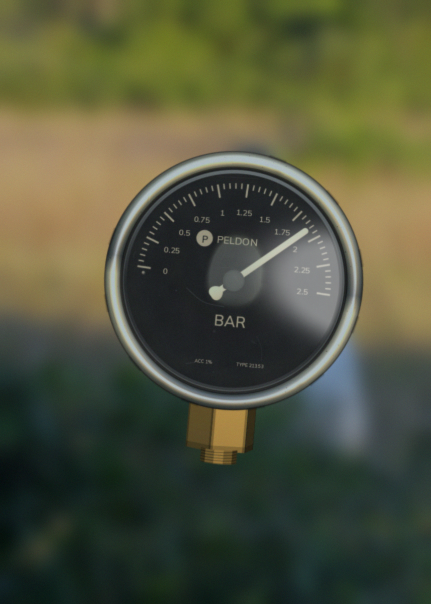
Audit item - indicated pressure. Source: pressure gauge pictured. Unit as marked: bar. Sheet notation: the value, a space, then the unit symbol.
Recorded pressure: 1.9 bar
